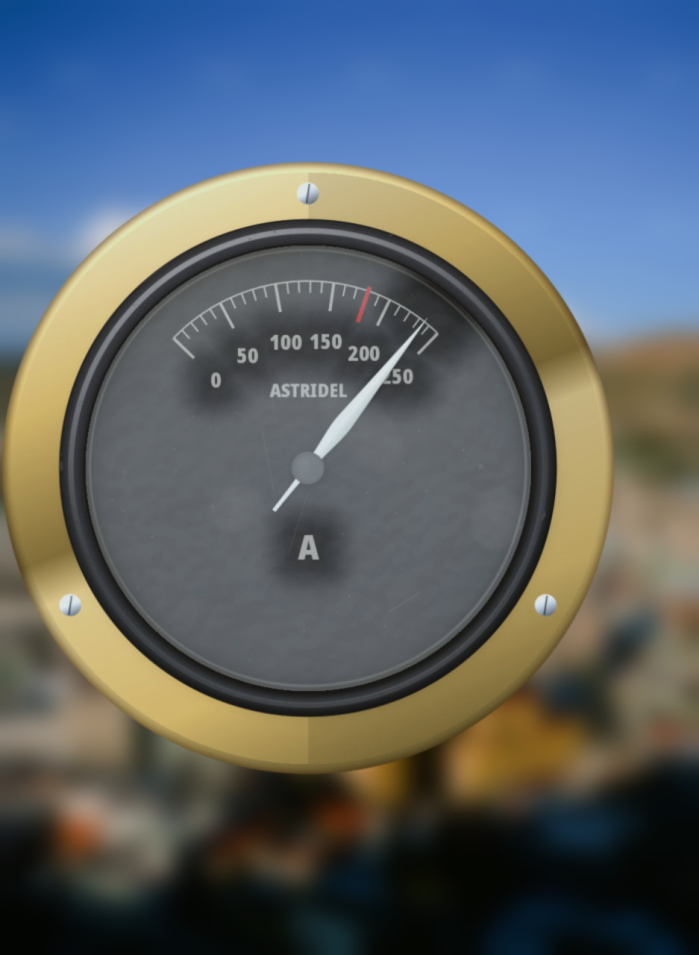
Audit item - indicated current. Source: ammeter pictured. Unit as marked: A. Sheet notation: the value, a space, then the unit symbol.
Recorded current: 235 A
